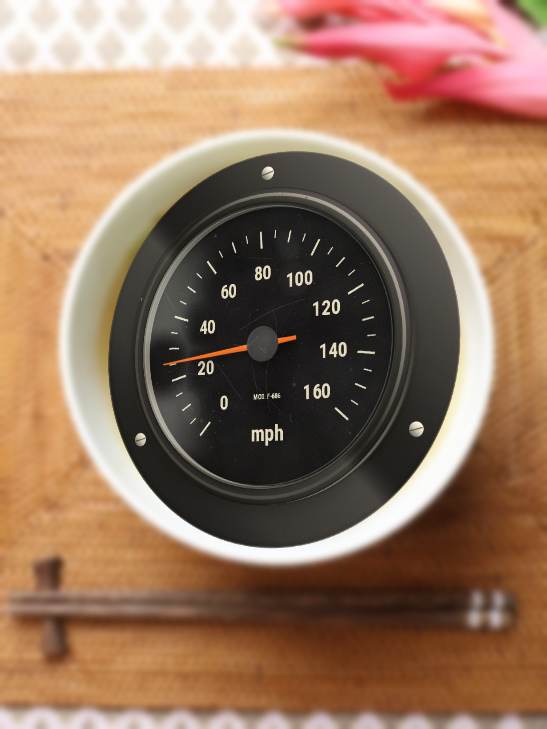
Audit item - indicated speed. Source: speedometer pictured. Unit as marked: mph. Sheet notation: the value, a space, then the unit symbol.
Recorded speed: 25 mph
